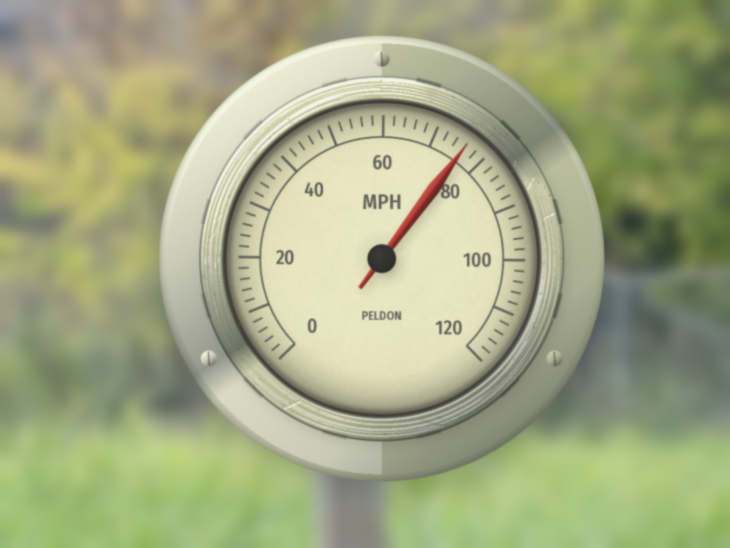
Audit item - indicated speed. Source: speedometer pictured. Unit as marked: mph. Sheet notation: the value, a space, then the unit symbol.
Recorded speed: 76 mph
